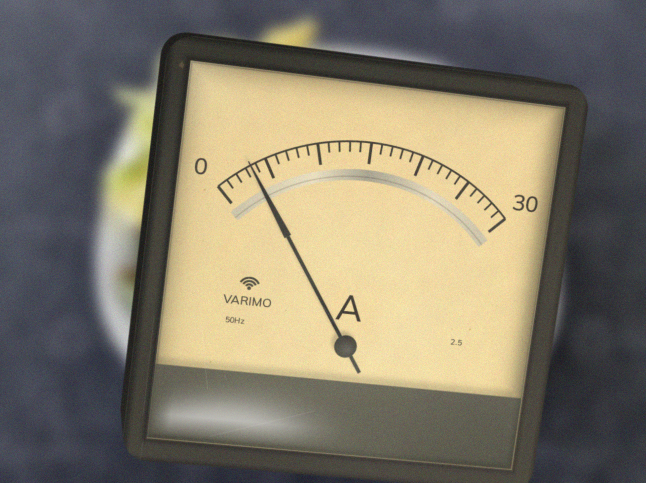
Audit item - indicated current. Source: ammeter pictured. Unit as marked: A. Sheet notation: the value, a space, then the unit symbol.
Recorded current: 3.5 A
